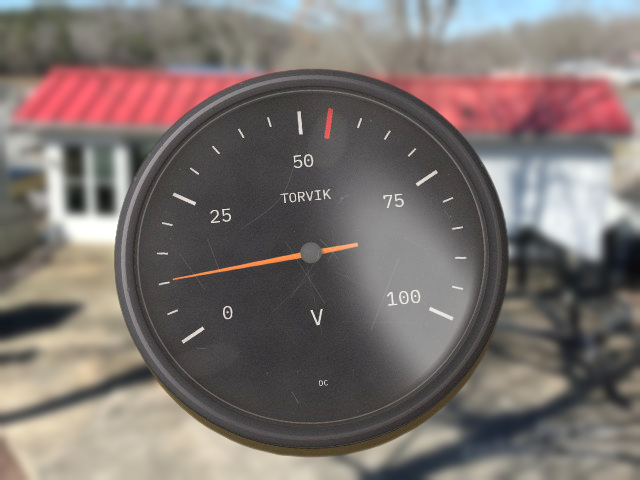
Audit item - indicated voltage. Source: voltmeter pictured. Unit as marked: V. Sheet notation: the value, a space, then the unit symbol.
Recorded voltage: 10 V
